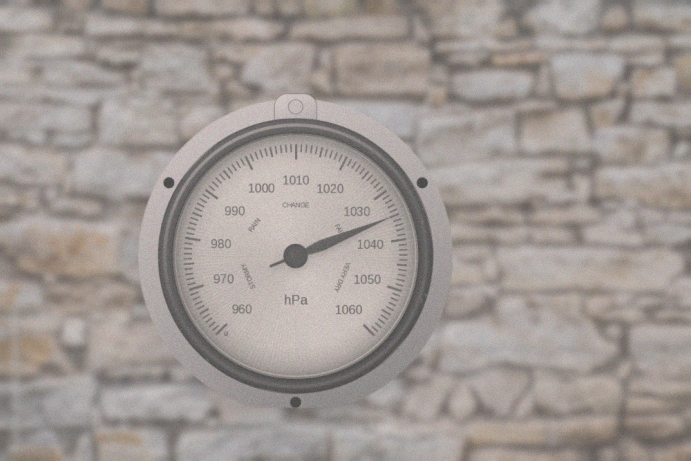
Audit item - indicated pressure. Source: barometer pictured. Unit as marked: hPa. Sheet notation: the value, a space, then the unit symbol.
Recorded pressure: 1035 hPa
